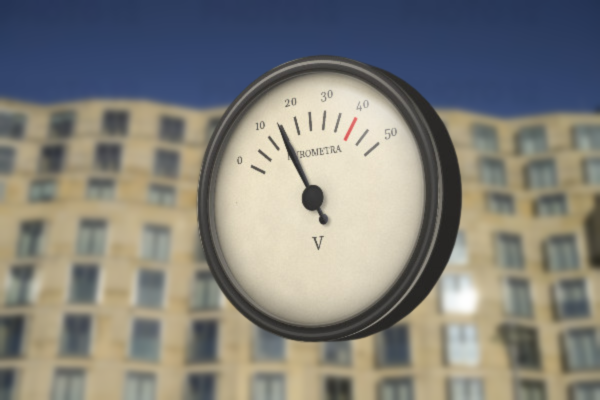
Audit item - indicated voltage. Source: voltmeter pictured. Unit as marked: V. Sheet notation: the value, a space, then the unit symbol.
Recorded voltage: 15 V
